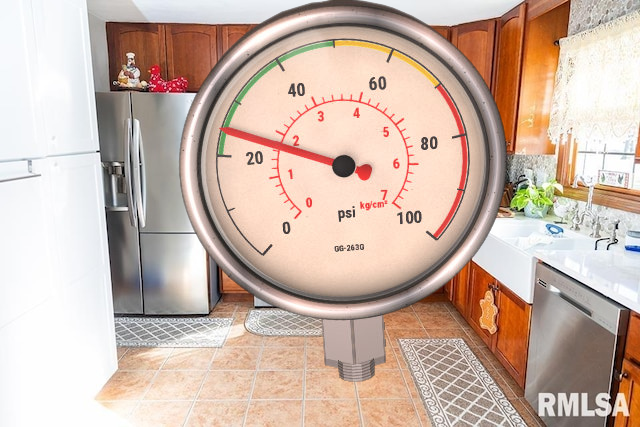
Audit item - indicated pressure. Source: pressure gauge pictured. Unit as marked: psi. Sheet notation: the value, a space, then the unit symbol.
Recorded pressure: 25 psi
